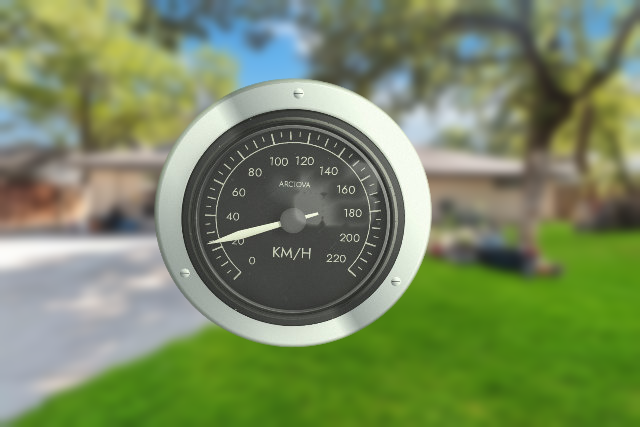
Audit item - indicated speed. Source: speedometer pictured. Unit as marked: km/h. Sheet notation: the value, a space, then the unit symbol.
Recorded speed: 25 km/h
